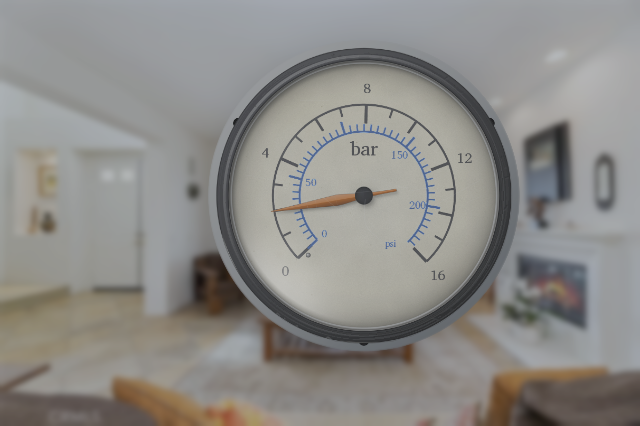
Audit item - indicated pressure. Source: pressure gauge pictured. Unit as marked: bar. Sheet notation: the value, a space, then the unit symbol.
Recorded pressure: 2 bar
